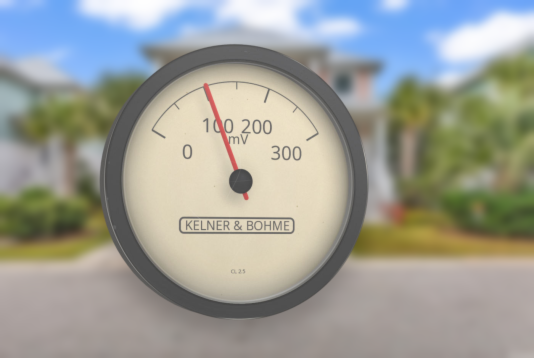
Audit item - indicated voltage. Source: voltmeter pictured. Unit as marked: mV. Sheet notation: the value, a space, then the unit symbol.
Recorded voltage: 100 mV
